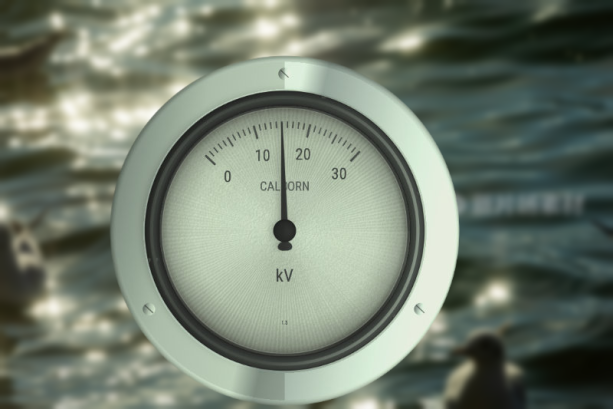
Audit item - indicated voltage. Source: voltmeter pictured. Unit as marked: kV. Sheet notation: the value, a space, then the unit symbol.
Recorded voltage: 15 kV
